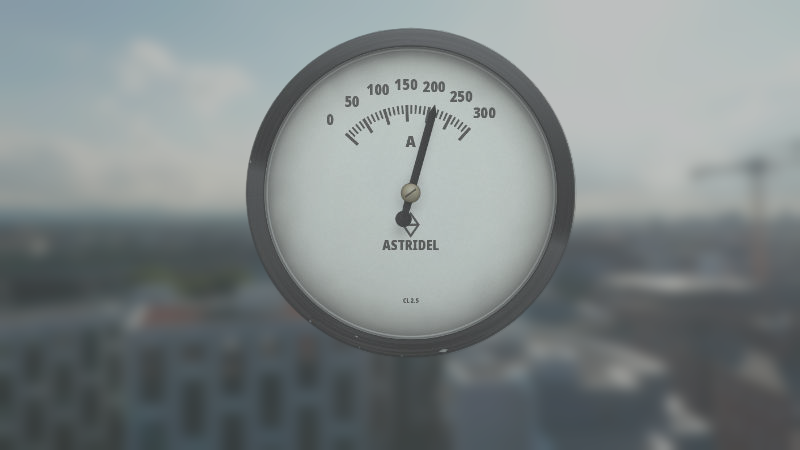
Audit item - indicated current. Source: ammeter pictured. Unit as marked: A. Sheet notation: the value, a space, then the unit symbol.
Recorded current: 210 A
